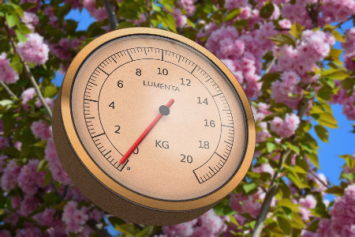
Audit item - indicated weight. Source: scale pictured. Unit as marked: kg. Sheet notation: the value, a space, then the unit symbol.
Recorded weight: 0.2 kg
